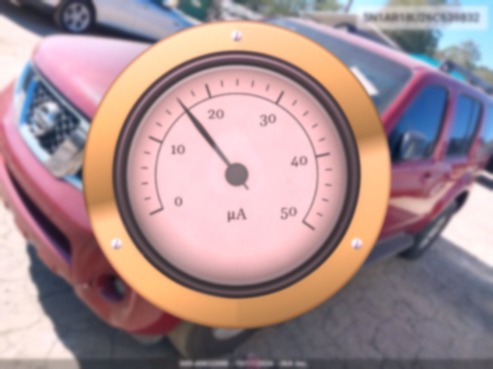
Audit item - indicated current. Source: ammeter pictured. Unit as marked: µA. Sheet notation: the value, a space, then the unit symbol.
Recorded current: 16 µA
